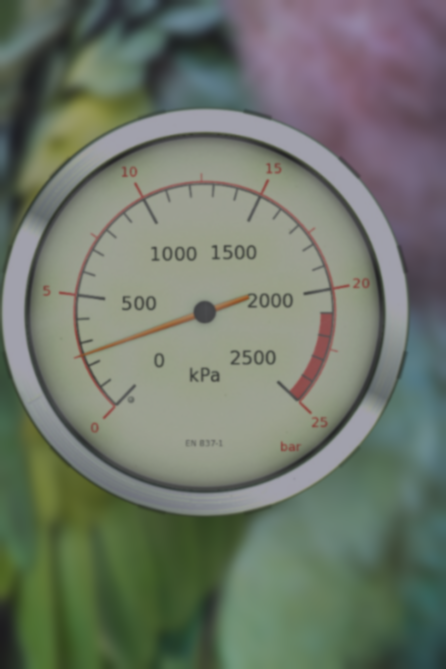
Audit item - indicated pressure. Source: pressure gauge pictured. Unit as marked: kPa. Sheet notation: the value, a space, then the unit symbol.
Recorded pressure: 250 kPa
